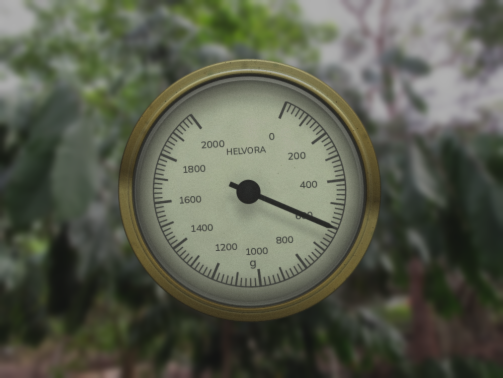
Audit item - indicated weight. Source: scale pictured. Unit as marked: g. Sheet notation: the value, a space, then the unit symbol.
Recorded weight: 600 g
